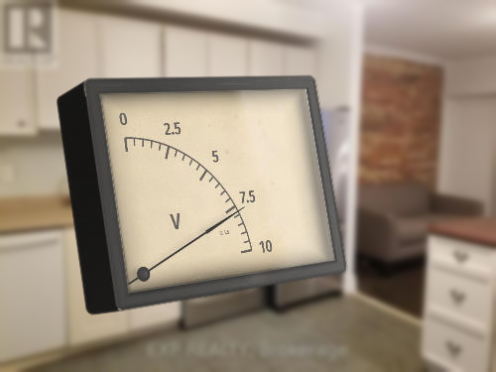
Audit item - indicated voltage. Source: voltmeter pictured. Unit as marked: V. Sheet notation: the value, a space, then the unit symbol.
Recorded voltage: 7.75 V
